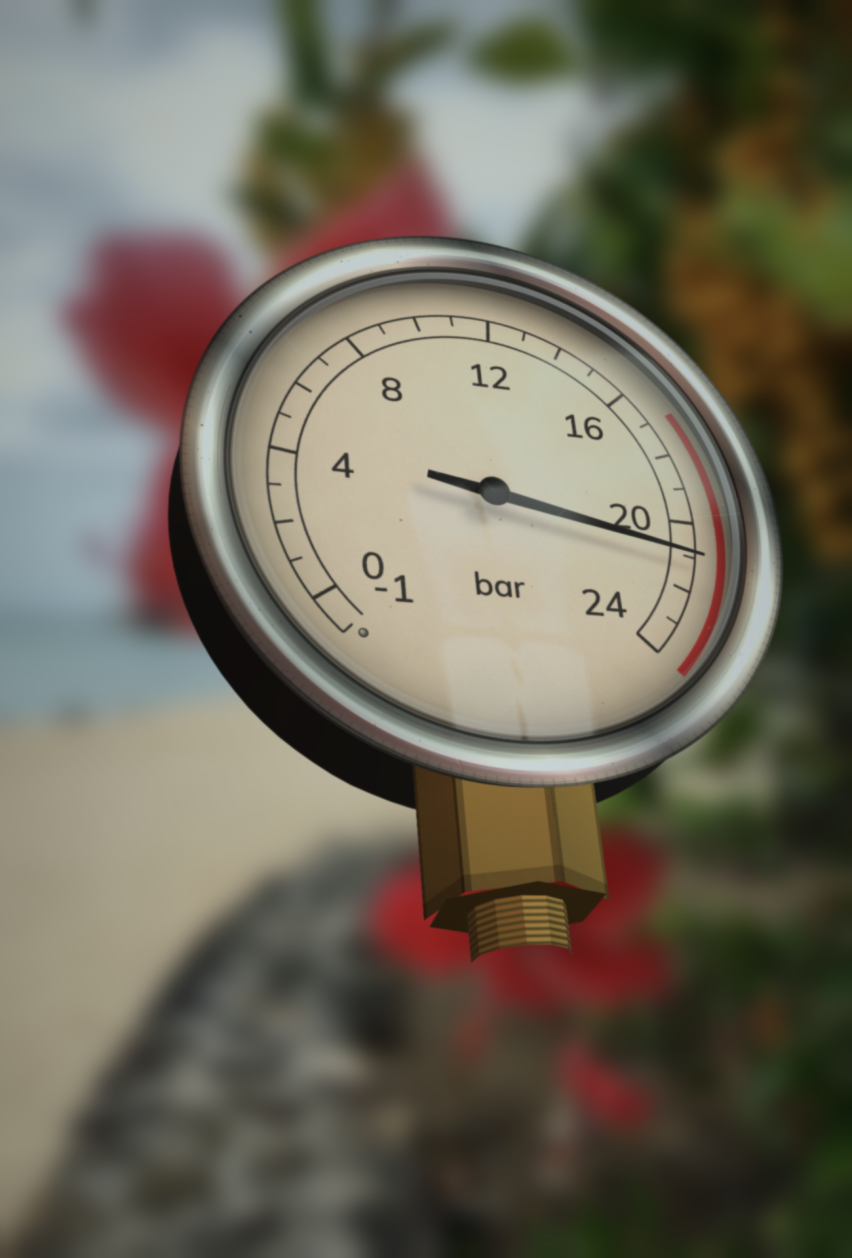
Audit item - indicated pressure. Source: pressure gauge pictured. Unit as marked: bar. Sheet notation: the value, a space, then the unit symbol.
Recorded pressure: 21 bar
